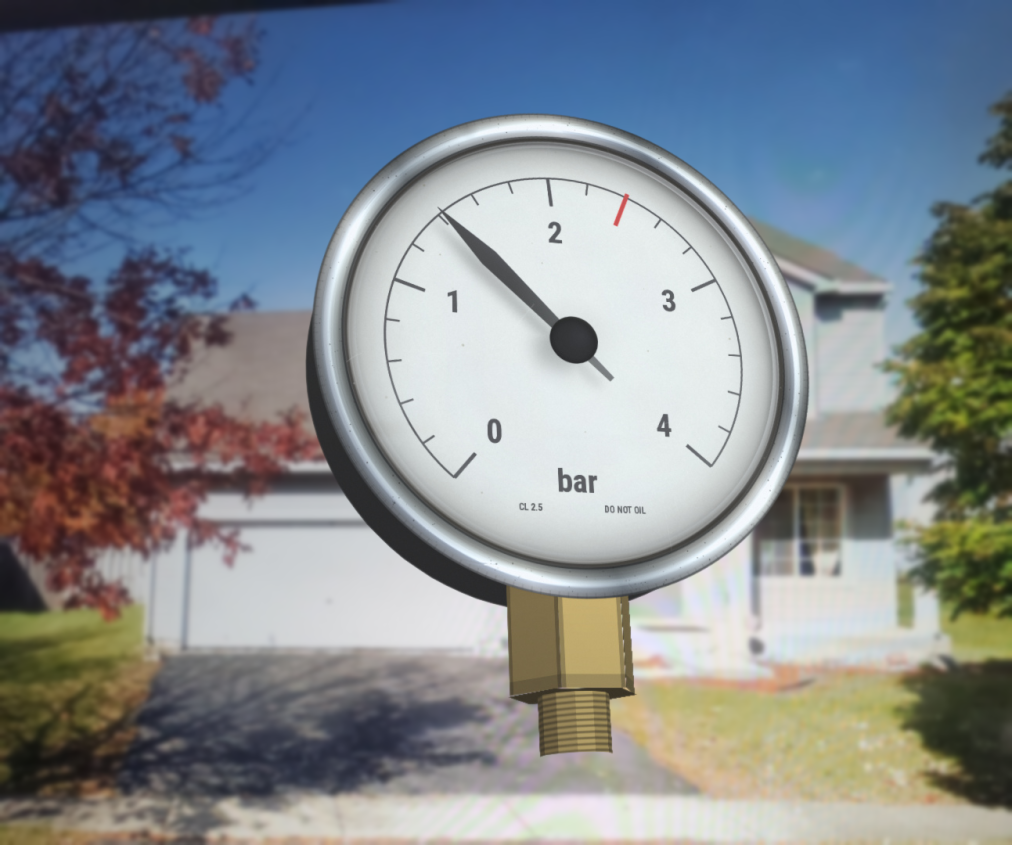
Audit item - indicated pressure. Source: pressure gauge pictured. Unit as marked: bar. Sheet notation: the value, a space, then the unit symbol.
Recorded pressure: 1.4 bar
